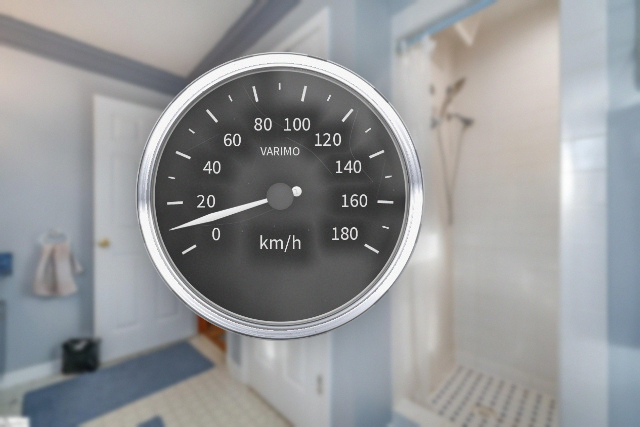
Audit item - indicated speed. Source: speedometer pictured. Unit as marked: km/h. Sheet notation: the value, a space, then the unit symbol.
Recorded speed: 10 km/h
